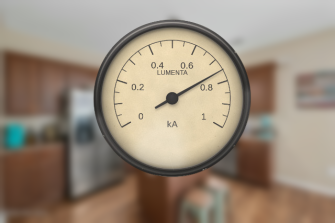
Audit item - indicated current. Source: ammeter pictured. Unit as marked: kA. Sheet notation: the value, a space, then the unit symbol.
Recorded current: 0.75 kA
